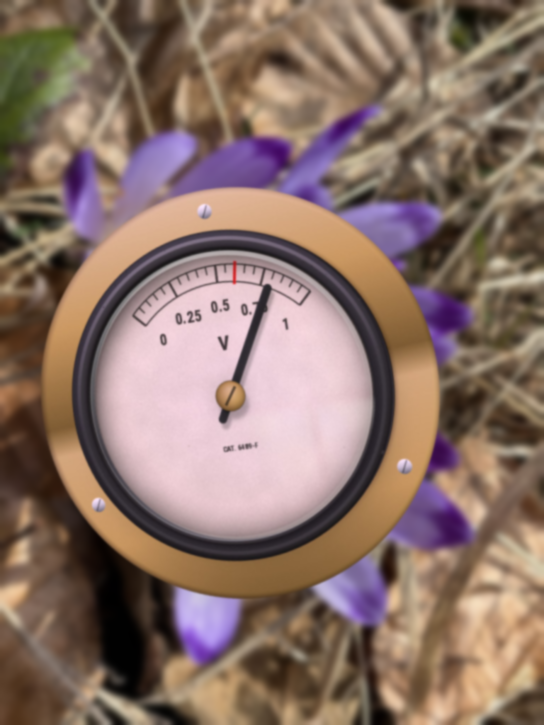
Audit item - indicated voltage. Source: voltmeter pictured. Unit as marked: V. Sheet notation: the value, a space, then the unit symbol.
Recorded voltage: 0.8 V
